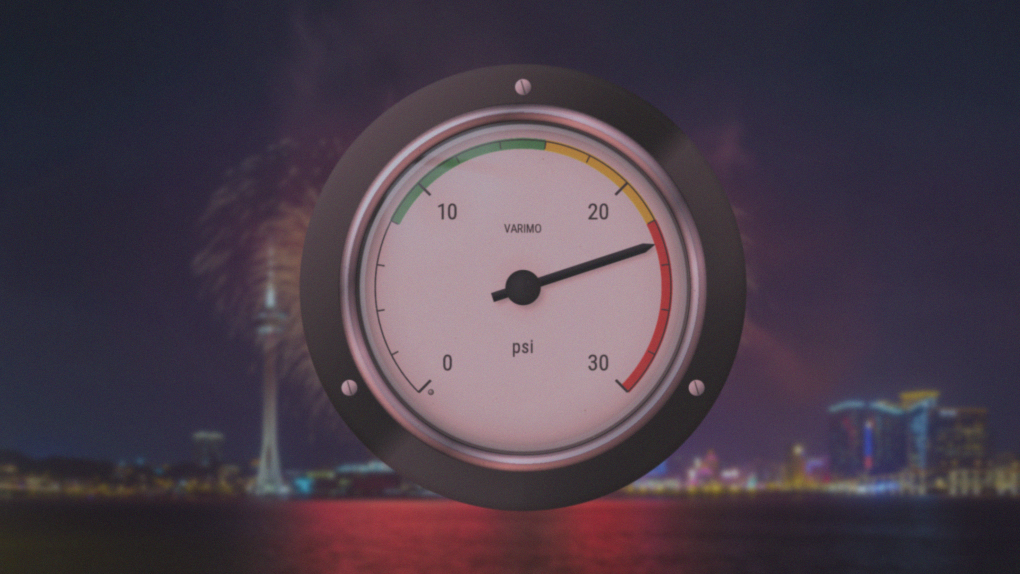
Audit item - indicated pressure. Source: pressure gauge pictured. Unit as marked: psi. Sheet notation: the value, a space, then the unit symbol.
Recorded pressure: 23 psi
